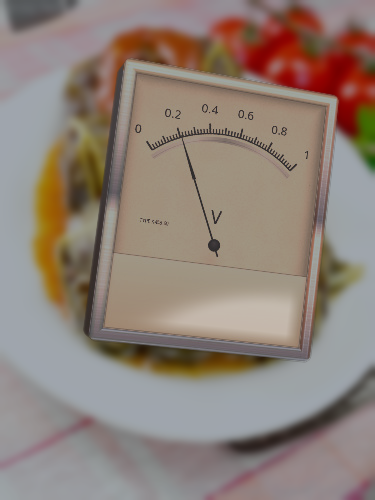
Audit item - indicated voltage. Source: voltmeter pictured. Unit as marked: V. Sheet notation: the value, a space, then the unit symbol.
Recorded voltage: 0.2 V
